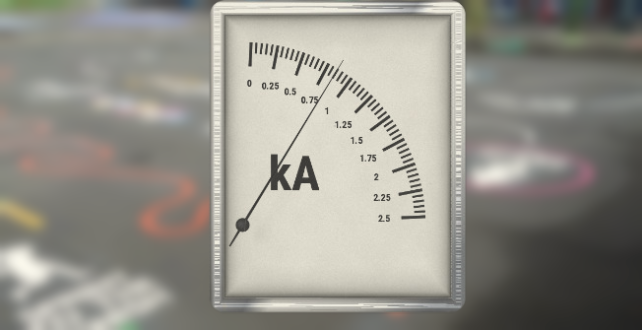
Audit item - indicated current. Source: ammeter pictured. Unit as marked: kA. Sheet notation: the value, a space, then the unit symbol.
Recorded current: 0.85 kA
